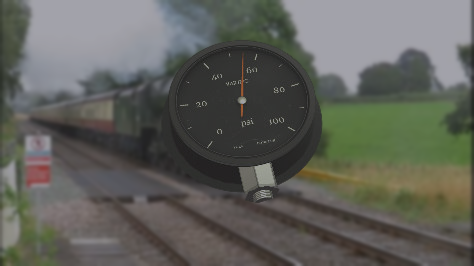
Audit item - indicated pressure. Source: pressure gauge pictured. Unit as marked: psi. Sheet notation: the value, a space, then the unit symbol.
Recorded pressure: 55 psi
